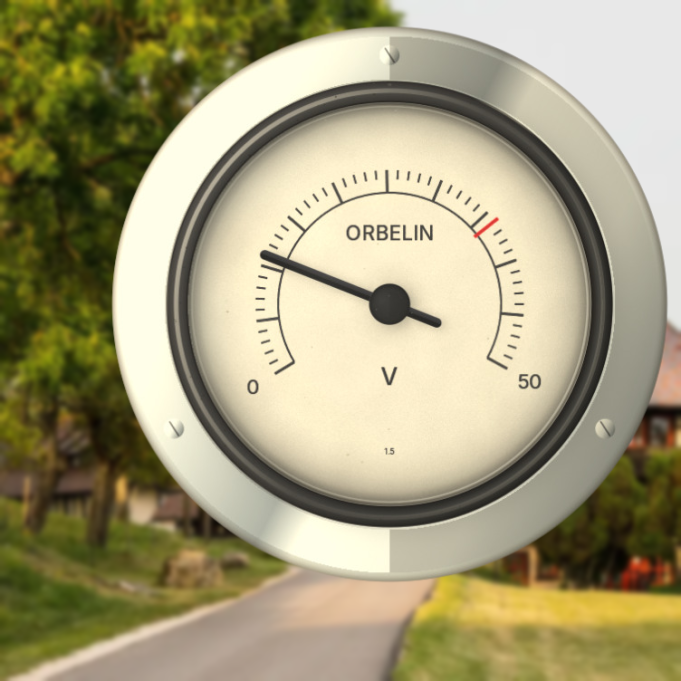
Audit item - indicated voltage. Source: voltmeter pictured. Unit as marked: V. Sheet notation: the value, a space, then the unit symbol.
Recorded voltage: 11 V
